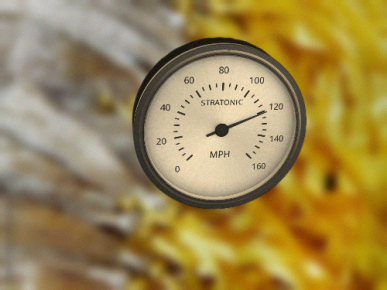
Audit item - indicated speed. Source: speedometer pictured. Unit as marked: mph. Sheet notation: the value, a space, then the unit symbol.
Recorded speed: 120 mph
